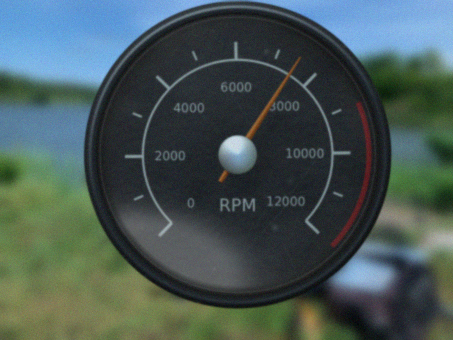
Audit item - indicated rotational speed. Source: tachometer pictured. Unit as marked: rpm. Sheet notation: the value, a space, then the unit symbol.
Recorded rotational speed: 7500 rpm
